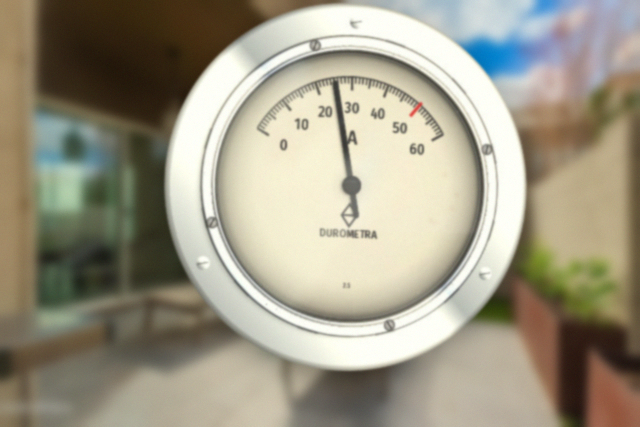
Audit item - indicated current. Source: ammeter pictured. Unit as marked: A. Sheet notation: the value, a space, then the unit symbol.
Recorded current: 25 A
